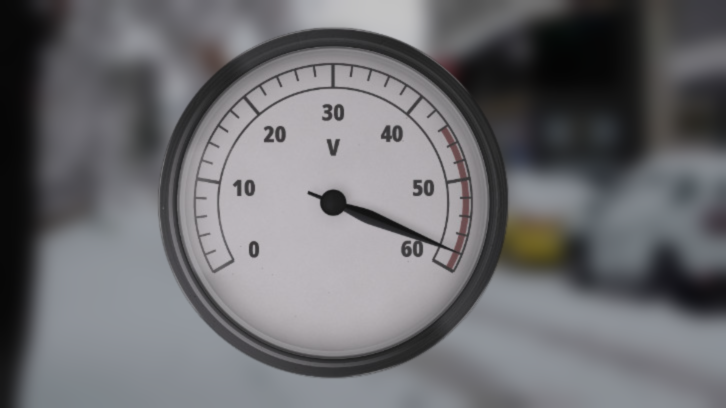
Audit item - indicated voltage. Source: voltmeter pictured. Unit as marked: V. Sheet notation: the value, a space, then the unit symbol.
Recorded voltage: 58 V
